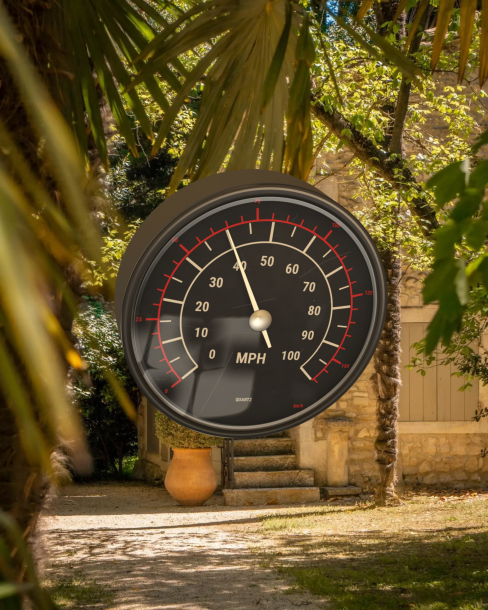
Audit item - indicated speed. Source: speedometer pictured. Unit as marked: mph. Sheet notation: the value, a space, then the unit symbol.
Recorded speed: 40 mph
